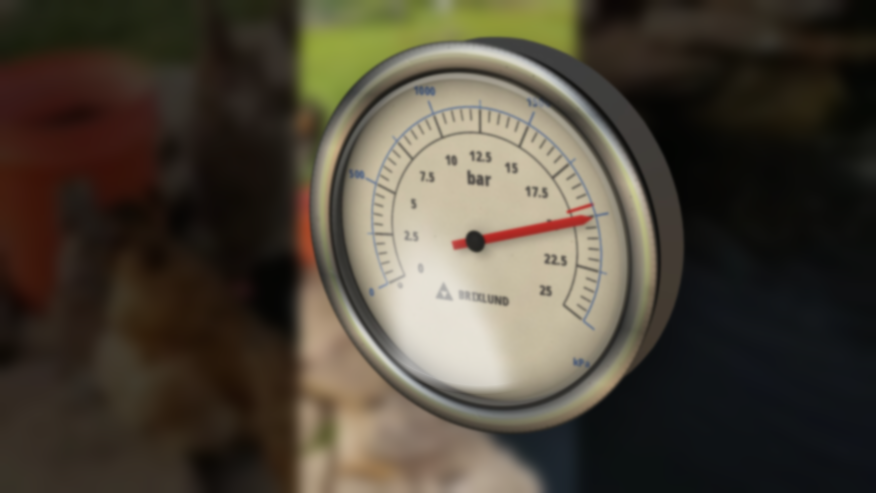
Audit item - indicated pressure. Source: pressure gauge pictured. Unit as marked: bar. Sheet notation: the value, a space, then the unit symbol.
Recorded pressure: 20 bar
